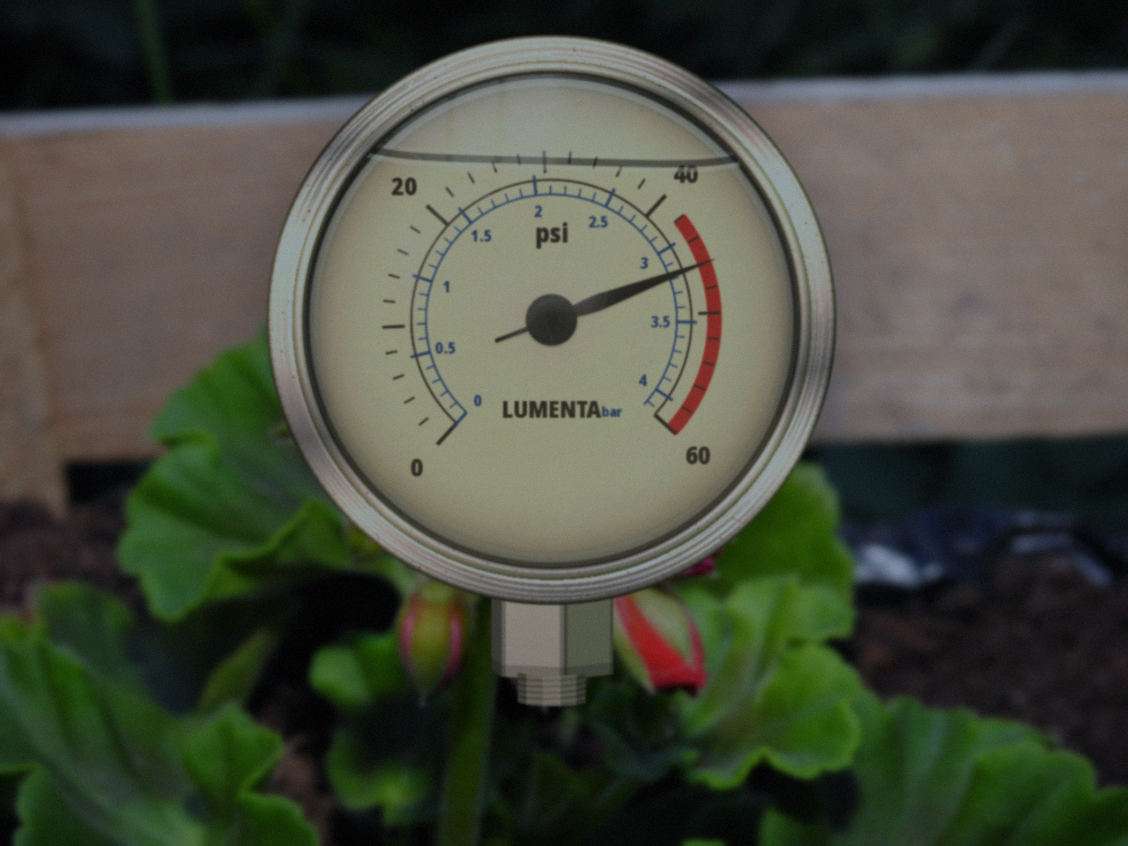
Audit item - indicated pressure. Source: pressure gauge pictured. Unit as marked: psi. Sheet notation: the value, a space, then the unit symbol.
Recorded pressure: 46 psi
